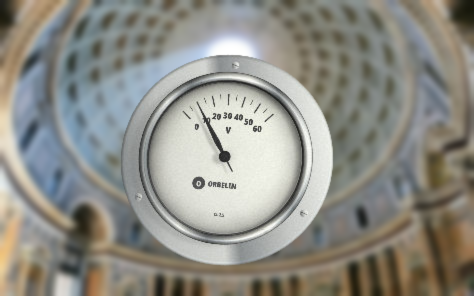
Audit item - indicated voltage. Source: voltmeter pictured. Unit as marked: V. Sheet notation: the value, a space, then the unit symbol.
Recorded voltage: 10 V
